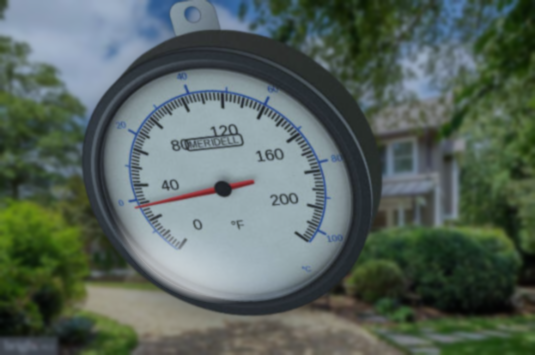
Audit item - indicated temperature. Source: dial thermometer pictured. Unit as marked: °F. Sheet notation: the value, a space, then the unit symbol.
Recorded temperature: 30 °F
